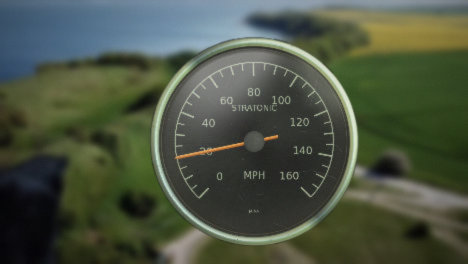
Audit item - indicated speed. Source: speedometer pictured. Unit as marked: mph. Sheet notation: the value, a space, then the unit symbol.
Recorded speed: 20 mph
